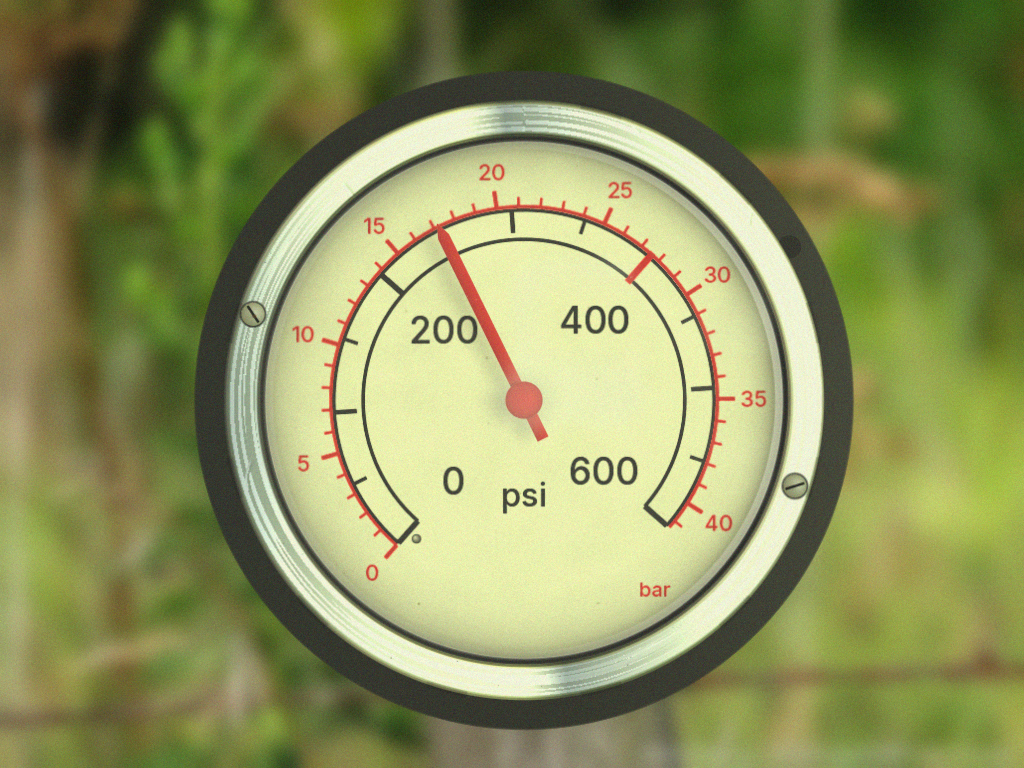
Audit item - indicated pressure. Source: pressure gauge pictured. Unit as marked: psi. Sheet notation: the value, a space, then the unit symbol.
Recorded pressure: 250 psi
